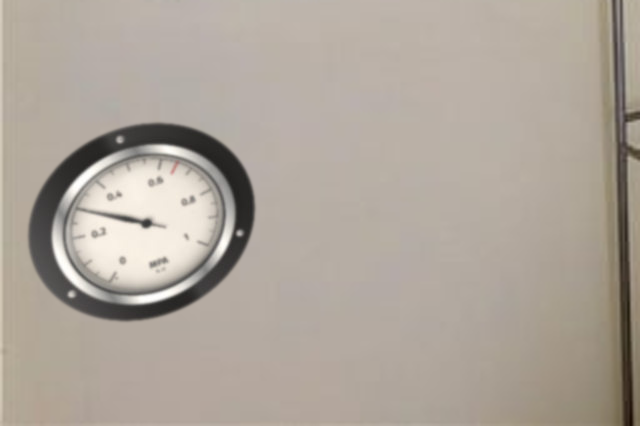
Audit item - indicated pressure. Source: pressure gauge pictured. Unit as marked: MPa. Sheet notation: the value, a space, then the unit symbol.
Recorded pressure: 0.3 MPa
